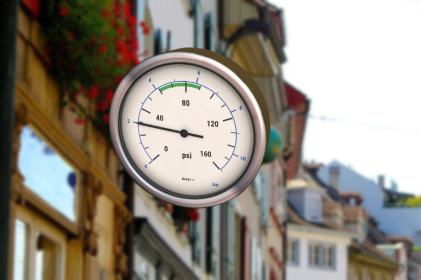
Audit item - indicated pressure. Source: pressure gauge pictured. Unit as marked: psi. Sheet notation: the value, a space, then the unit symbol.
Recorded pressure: 30 psi
